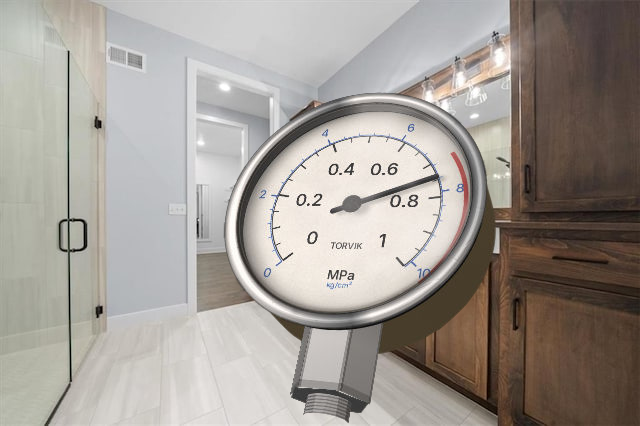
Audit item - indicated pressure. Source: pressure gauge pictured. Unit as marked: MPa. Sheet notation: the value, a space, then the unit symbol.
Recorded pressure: 0.75 MPa
